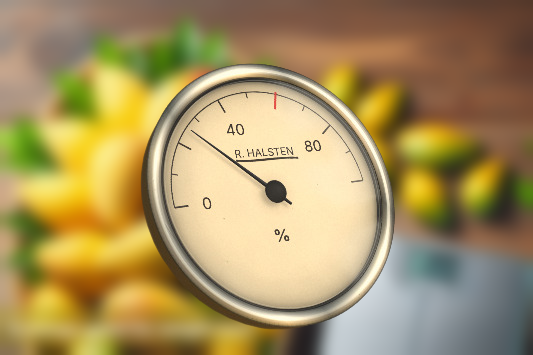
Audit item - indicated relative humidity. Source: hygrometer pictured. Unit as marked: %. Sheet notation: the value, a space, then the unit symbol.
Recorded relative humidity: 25 %
